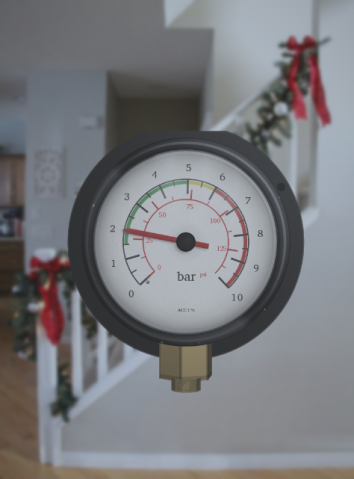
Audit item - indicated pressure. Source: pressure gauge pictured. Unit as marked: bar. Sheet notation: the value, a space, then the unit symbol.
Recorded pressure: 2 bar
